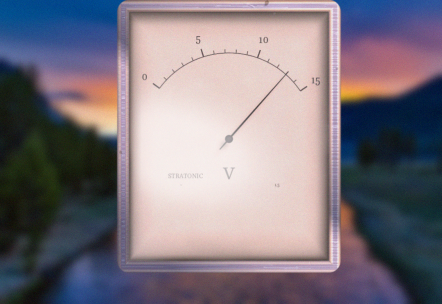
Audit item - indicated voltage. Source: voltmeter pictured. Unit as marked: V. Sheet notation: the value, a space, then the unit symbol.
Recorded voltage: 13 V
